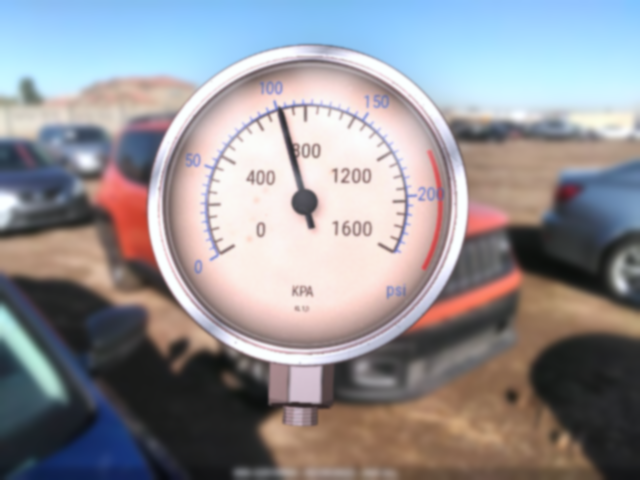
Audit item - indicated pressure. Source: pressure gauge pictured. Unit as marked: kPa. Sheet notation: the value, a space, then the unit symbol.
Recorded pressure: 700 kPa
